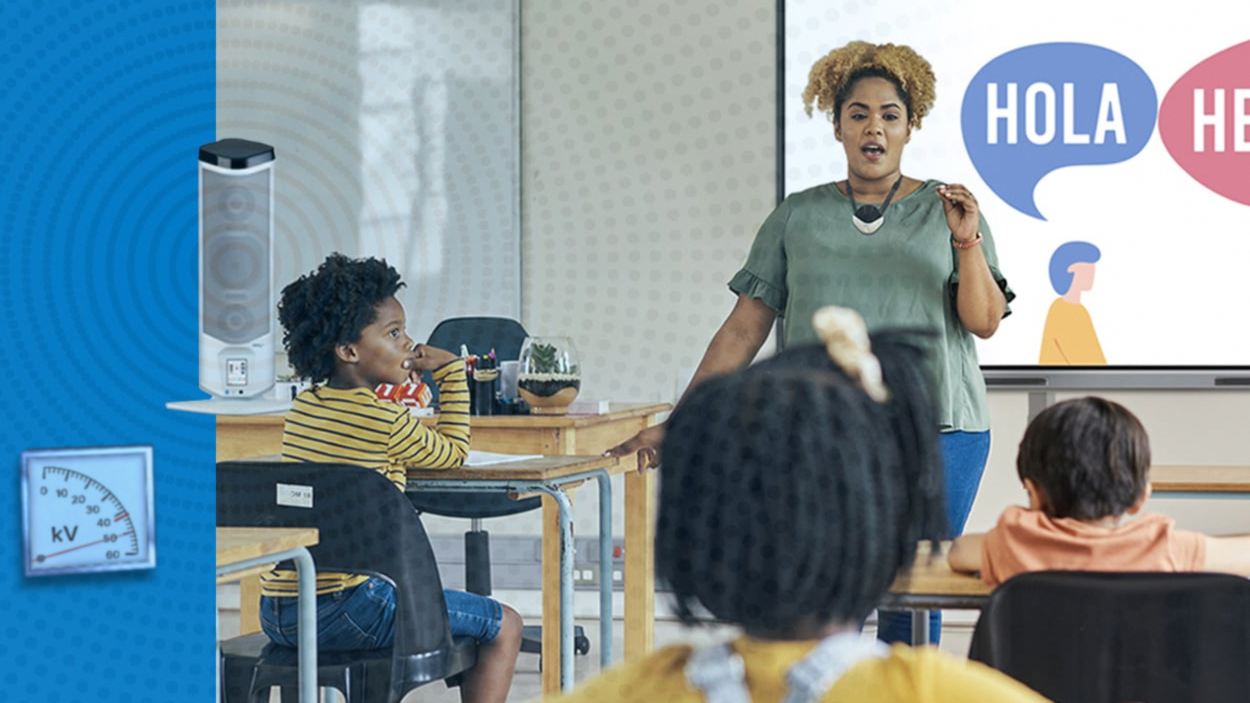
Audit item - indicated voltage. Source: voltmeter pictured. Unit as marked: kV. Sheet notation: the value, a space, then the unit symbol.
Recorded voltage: 50 kV
